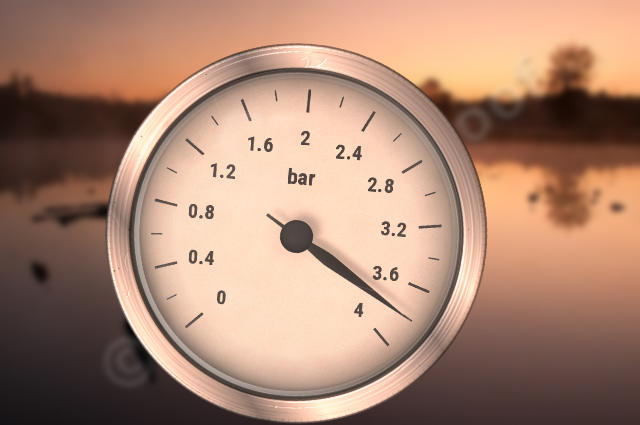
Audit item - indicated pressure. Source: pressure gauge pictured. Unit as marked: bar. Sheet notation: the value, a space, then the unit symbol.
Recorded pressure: 3.8 bar
